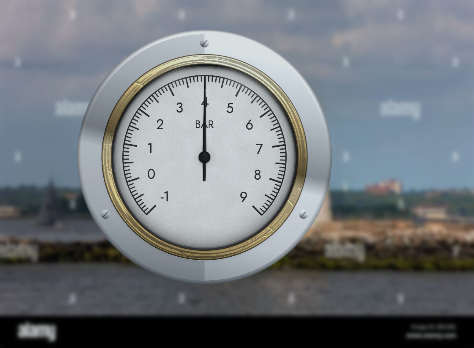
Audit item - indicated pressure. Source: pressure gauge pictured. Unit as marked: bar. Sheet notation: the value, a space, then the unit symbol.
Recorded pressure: 4 bar
